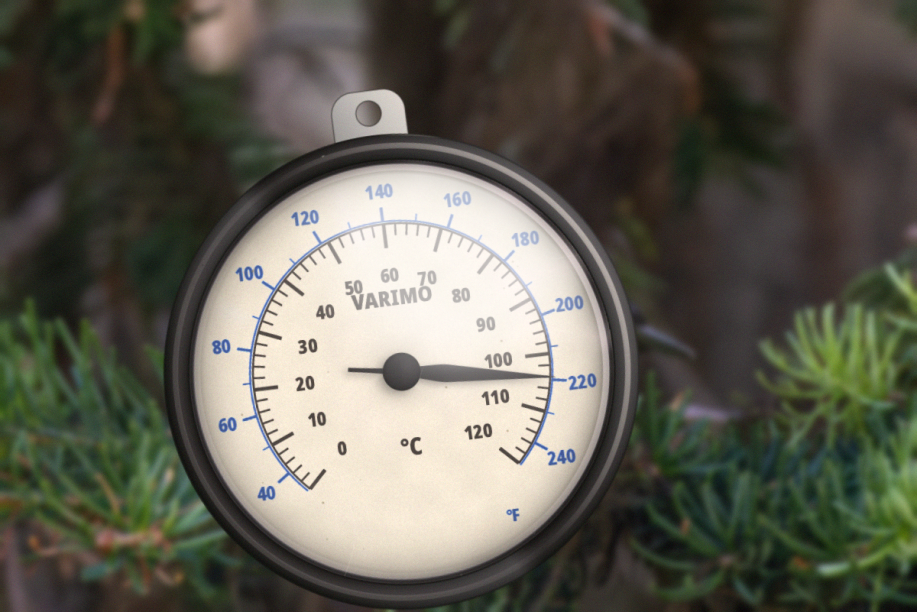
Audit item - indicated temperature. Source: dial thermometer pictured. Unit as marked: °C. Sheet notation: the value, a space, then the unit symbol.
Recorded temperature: 104 °C
